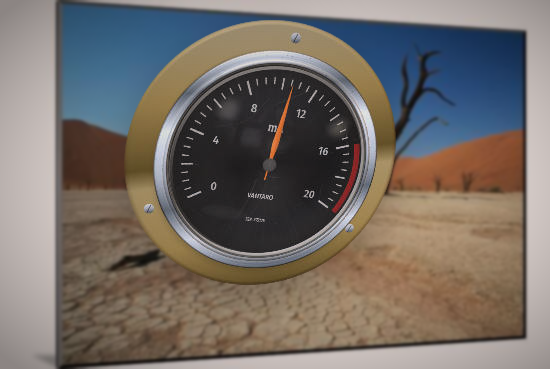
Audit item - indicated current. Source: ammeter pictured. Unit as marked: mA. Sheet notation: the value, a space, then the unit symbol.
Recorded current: 10.5 mA
